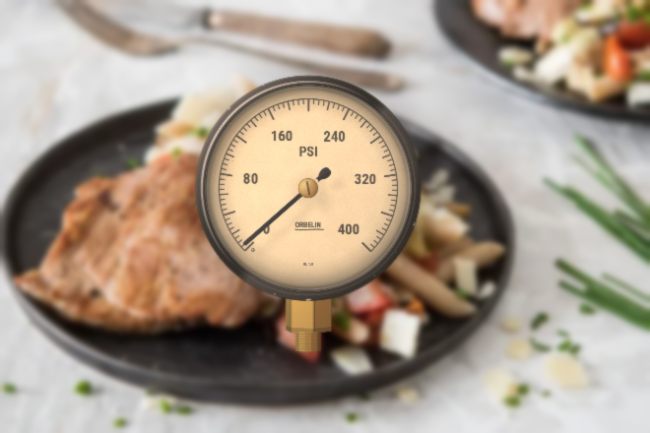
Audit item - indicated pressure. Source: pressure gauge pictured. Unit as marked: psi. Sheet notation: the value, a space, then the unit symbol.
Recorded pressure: 5 psi
